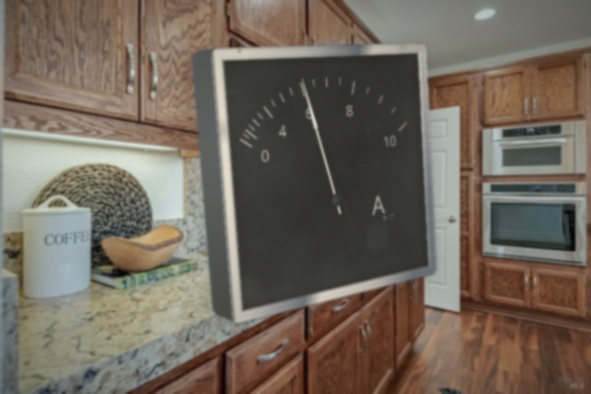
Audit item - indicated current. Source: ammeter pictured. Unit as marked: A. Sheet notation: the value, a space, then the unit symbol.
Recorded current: 6 A
